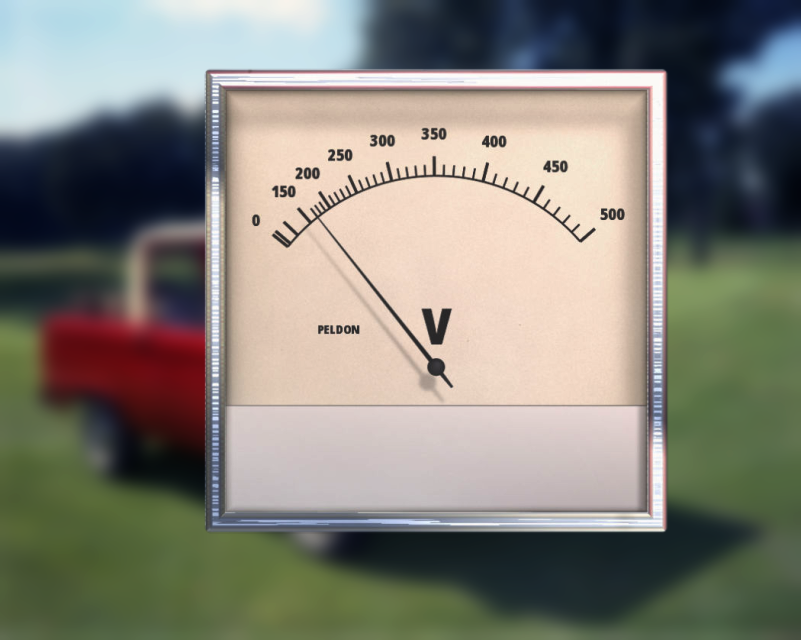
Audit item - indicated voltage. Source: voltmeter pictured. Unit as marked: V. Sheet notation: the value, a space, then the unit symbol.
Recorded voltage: 170 V
